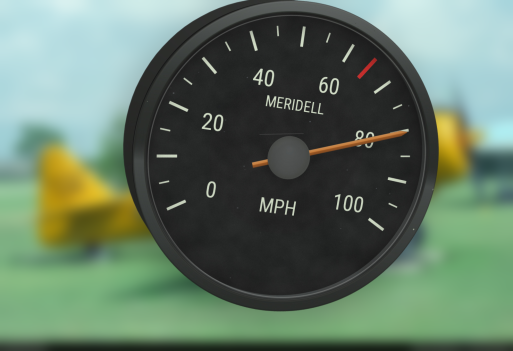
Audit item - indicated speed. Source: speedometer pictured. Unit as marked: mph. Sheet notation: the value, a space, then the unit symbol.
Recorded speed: 80 mph
